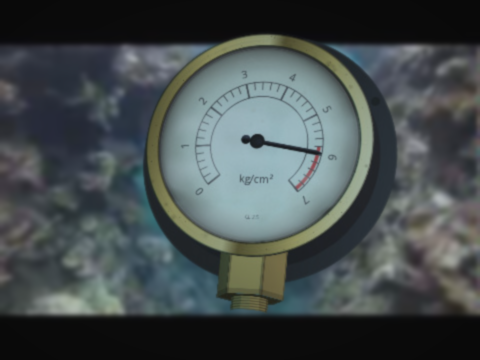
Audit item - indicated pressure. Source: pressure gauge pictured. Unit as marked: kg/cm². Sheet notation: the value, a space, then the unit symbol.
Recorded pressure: 6 kg/cm²
